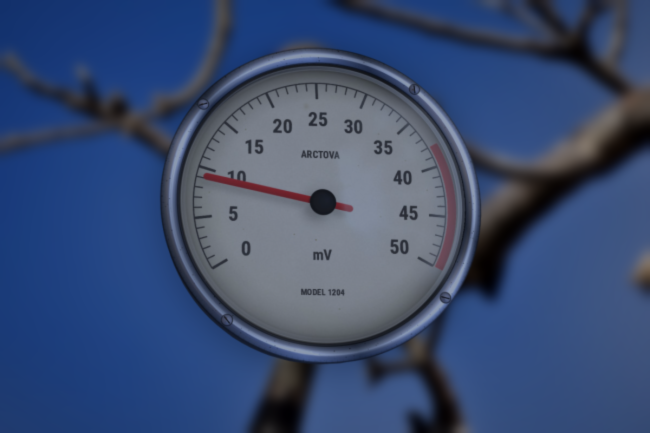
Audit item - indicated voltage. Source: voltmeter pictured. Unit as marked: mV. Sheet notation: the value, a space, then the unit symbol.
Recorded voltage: 9 mV
